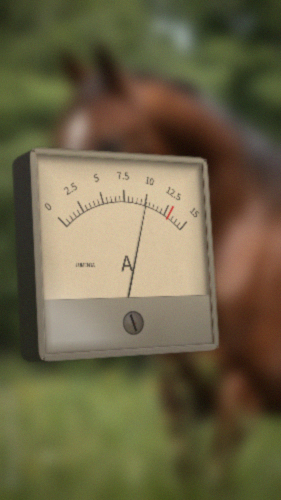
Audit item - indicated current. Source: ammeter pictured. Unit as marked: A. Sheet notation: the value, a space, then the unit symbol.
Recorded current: 10 A
